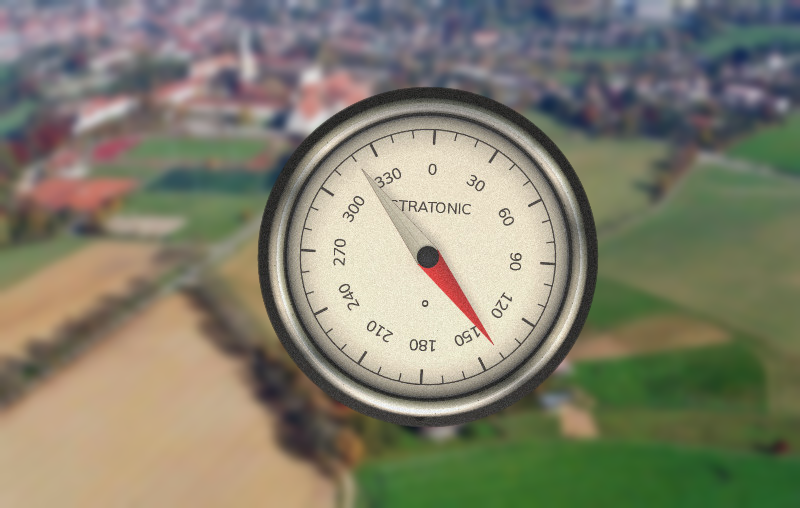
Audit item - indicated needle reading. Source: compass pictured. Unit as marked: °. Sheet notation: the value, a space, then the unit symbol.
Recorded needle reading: 140 °
